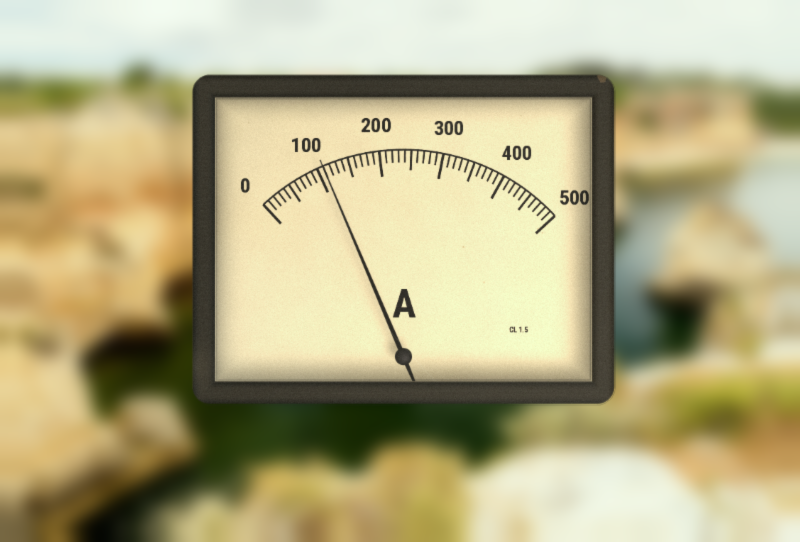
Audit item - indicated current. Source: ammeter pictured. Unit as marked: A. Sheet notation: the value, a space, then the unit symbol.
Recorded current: 110 A
